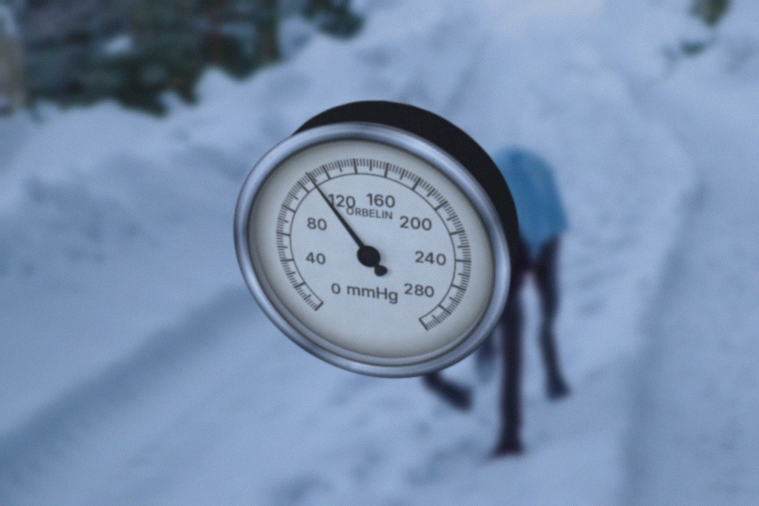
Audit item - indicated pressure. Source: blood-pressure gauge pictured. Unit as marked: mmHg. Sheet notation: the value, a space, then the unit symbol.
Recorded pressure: 110 mmHg
